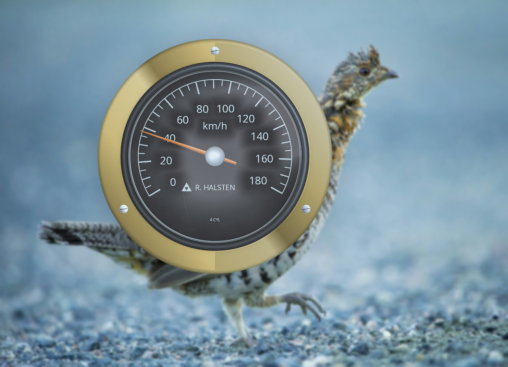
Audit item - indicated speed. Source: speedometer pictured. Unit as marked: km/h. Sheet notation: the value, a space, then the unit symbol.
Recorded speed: 37.5 km/h
